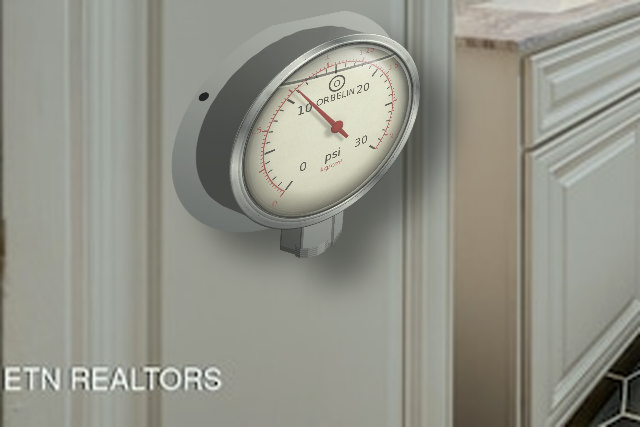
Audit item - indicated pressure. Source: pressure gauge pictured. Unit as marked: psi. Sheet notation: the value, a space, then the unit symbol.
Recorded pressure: 11 psi
